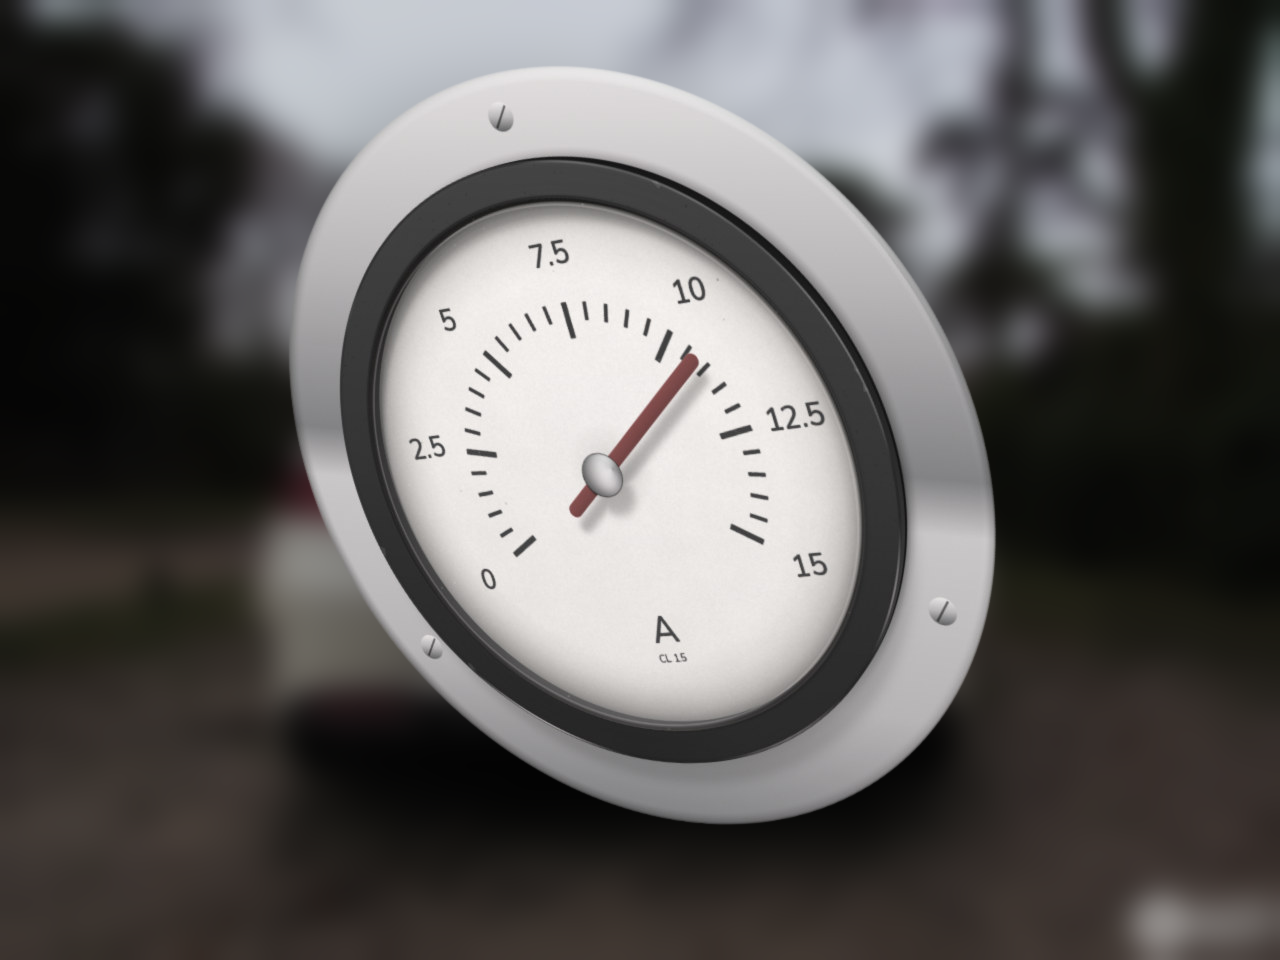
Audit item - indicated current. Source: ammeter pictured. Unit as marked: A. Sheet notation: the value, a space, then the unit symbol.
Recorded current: 10.75 A
